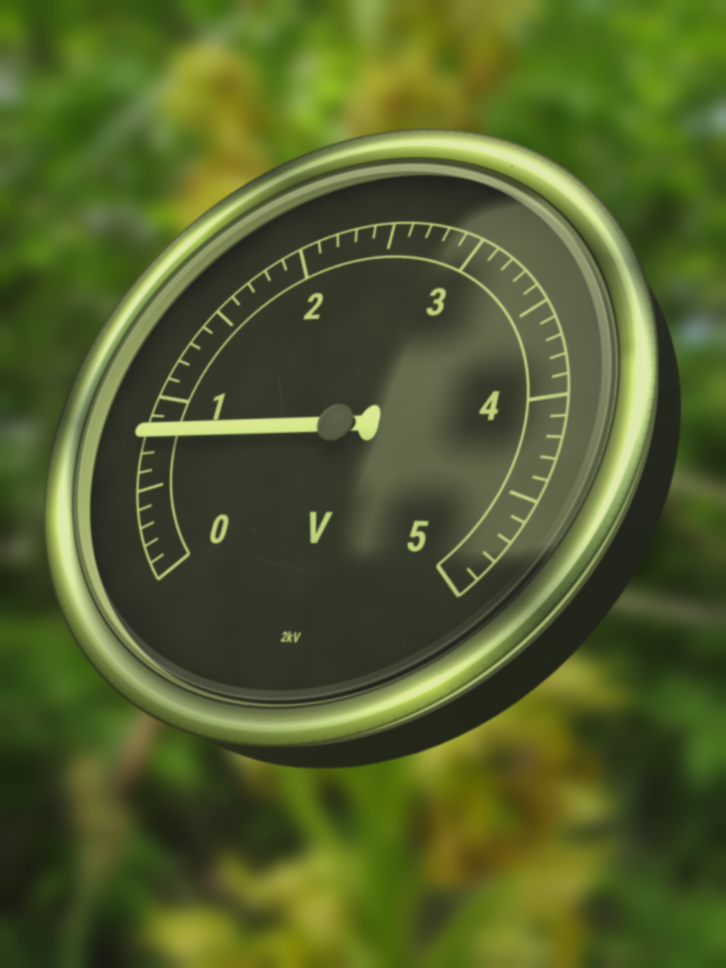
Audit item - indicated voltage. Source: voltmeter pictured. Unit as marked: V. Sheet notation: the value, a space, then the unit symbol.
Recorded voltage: 0.8 V
